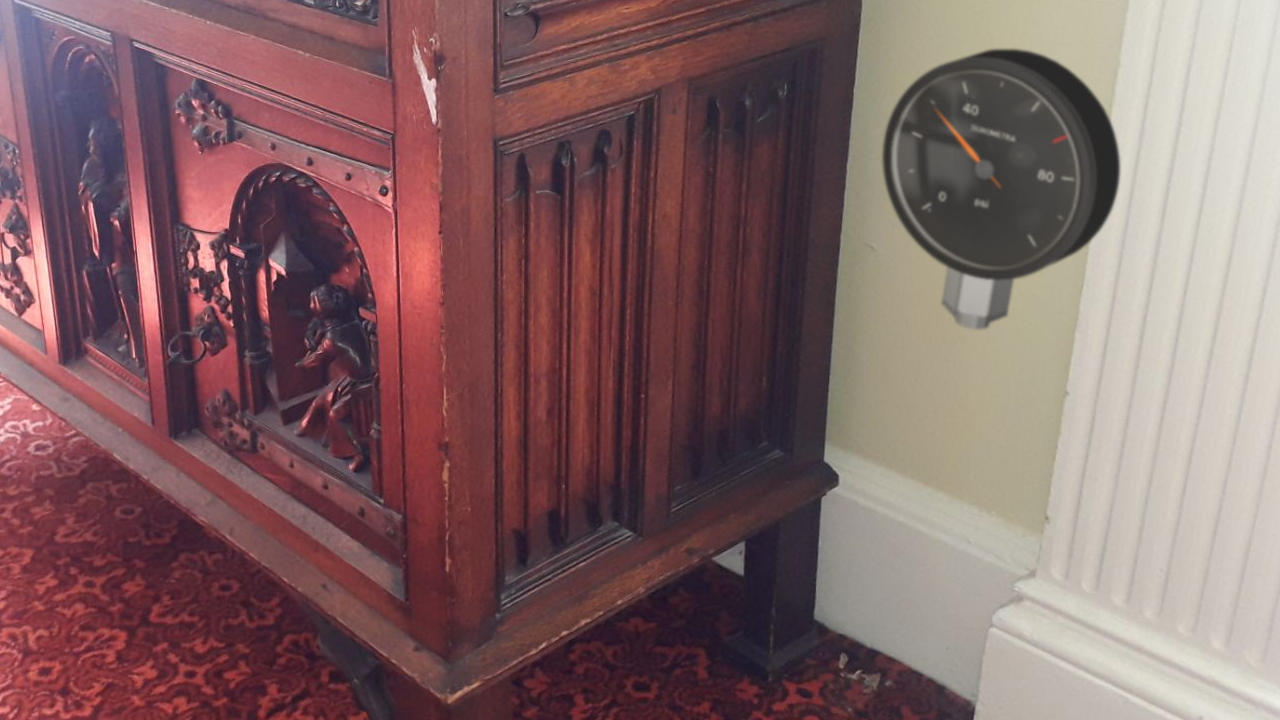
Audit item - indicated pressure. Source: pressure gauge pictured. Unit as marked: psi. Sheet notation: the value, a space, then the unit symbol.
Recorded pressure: 30 psi
